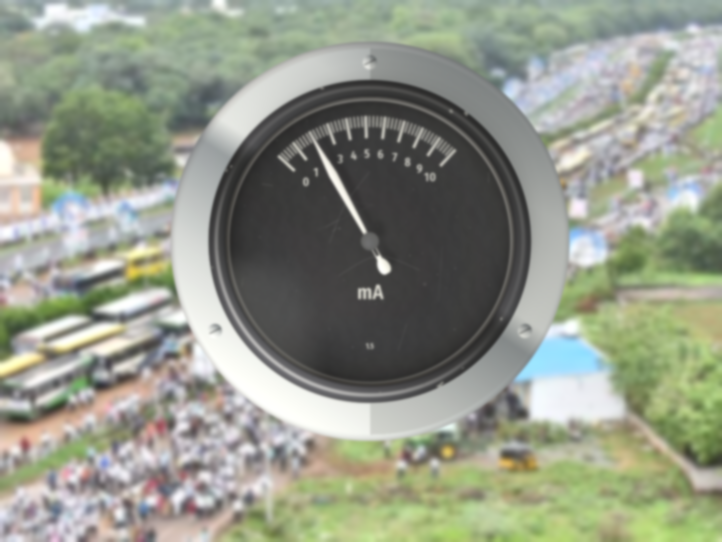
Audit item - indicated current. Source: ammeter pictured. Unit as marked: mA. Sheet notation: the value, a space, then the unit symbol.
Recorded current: 2 mA
